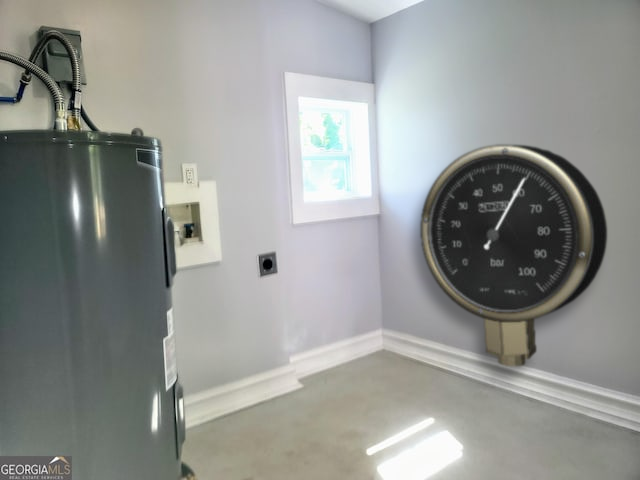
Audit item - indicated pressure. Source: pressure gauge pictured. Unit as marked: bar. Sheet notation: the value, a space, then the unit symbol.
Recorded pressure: 60 bar
